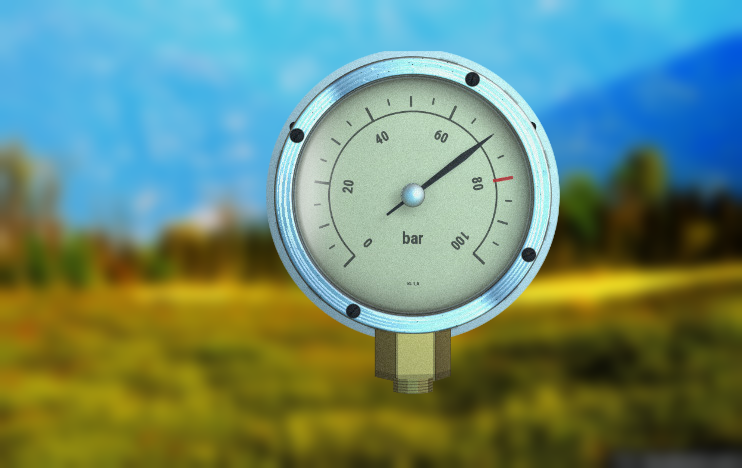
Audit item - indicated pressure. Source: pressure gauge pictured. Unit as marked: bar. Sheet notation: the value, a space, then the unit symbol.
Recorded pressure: 70 bar
